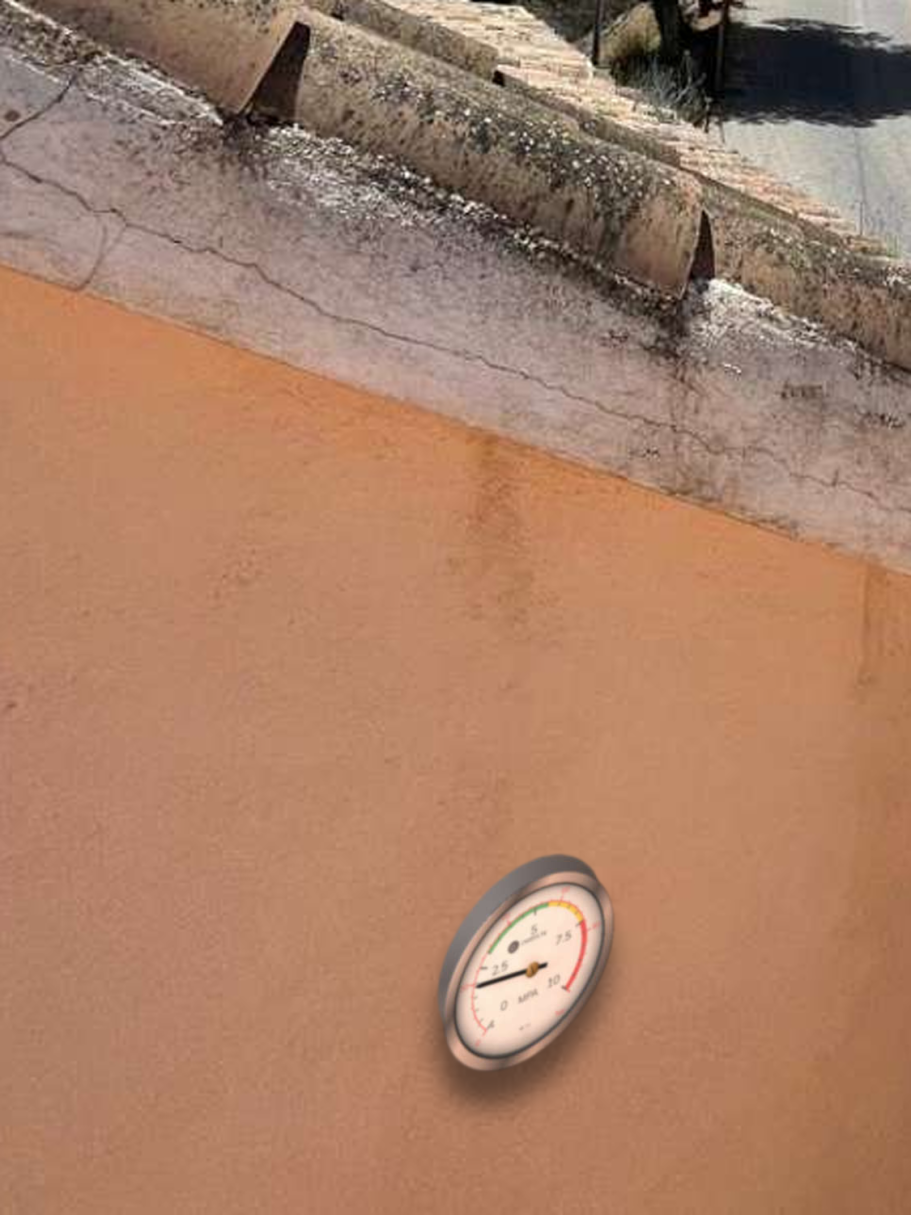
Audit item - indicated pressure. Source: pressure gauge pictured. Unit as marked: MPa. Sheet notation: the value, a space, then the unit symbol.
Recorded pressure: 2 MPa
